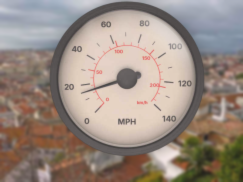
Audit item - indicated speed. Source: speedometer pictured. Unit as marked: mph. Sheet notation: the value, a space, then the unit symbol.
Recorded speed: 15 mph
